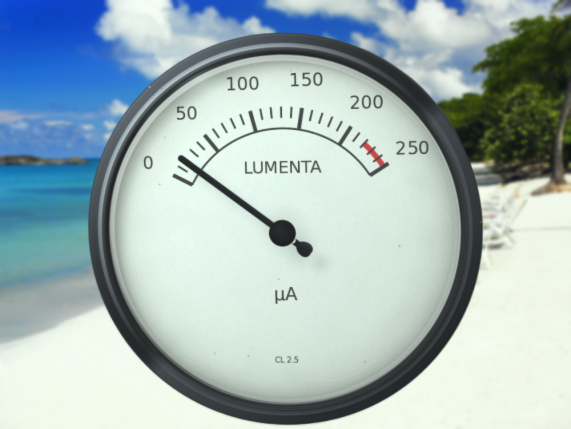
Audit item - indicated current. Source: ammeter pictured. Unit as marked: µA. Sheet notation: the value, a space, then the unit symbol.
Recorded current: 20 µA
